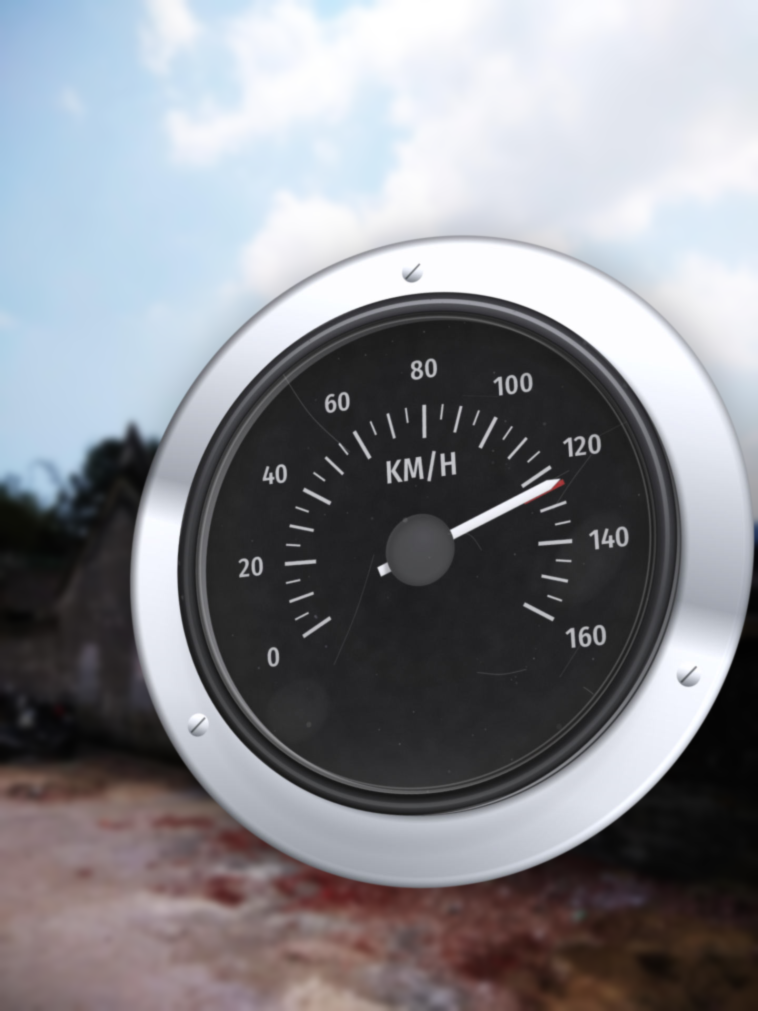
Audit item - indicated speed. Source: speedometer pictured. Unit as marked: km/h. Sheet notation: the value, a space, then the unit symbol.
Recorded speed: 125 km/h
